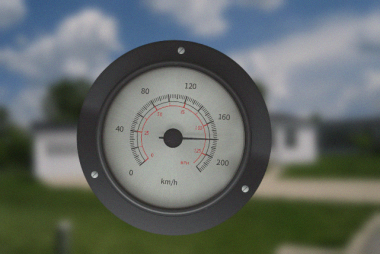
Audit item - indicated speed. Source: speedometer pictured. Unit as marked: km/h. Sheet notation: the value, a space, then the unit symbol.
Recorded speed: 180 km/h
